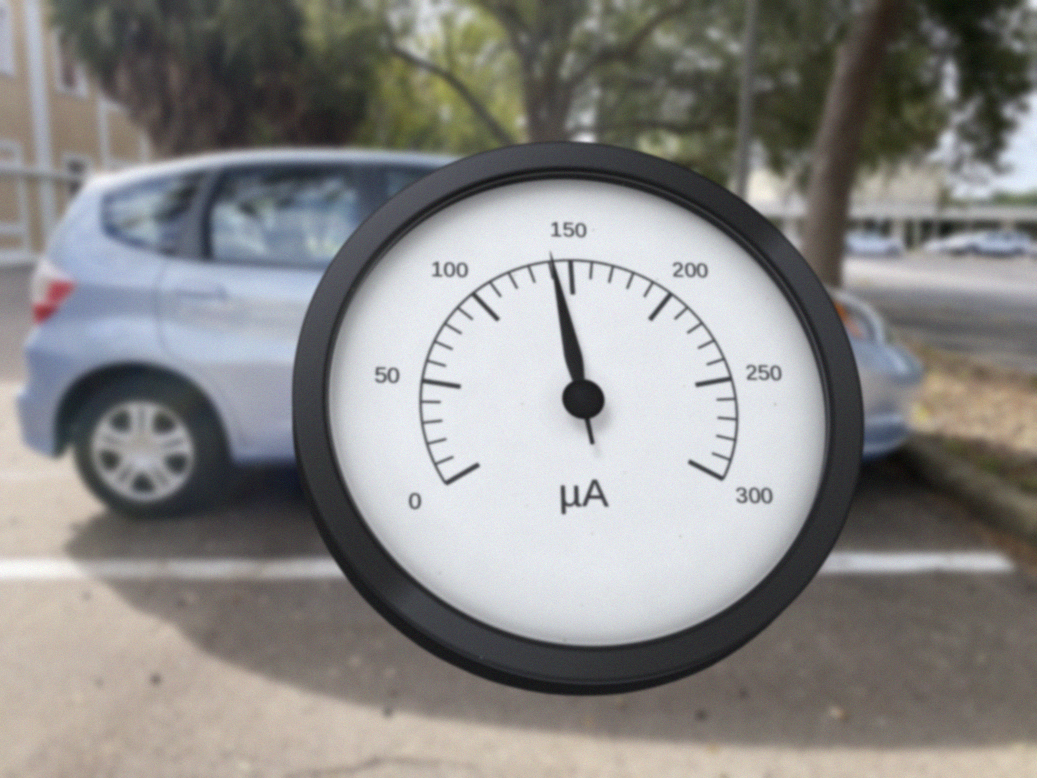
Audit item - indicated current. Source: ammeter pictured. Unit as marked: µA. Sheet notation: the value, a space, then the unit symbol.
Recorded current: 140 µA
